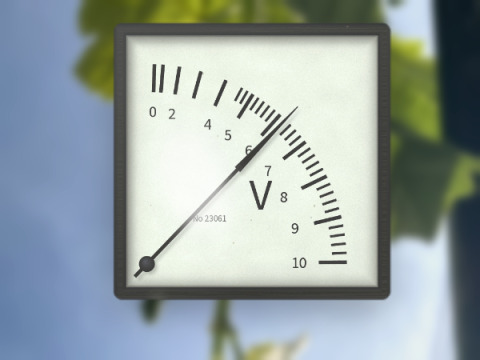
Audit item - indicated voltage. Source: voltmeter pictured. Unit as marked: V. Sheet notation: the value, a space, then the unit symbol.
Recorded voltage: 6.2 V
